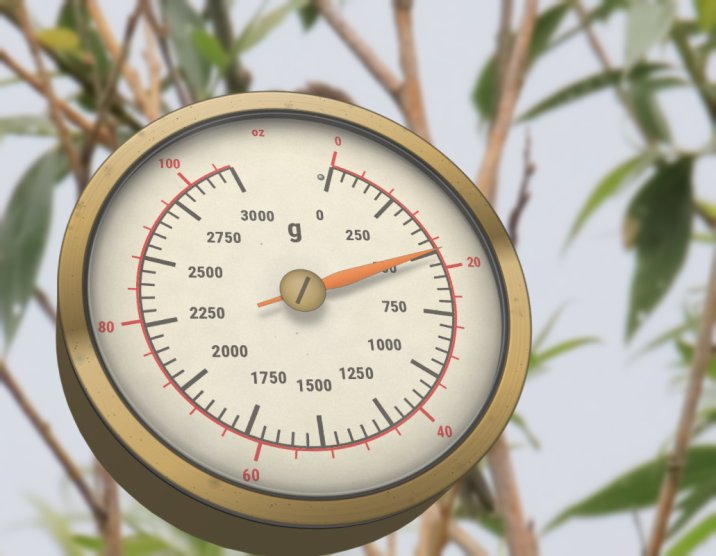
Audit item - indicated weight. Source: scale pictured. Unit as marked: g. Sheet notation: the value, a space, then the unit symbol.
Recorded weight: 500 g
